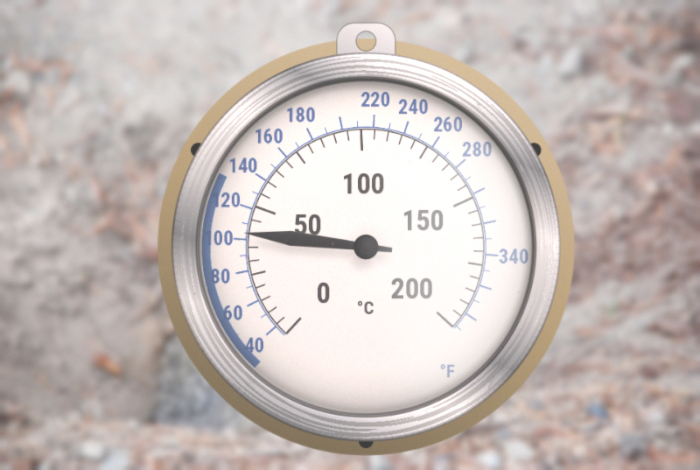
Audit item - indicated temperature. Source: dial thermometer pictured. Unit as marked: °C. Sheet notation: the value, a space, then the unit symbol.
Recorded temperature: 40 °C
